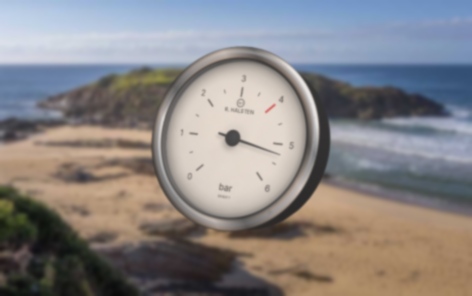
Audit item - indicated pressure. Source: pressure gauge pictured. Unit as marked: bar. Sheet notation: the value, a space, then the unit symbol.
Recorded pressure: 5.25 bar
